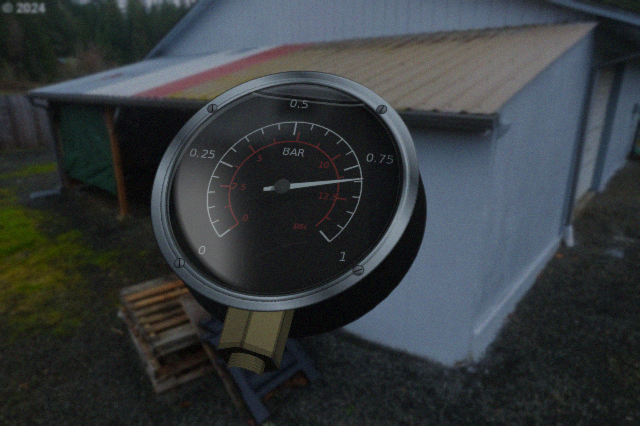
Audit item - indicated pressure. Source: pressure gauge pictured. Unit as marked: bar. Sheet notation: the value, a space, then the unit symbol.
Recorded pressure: 0.8 bar
